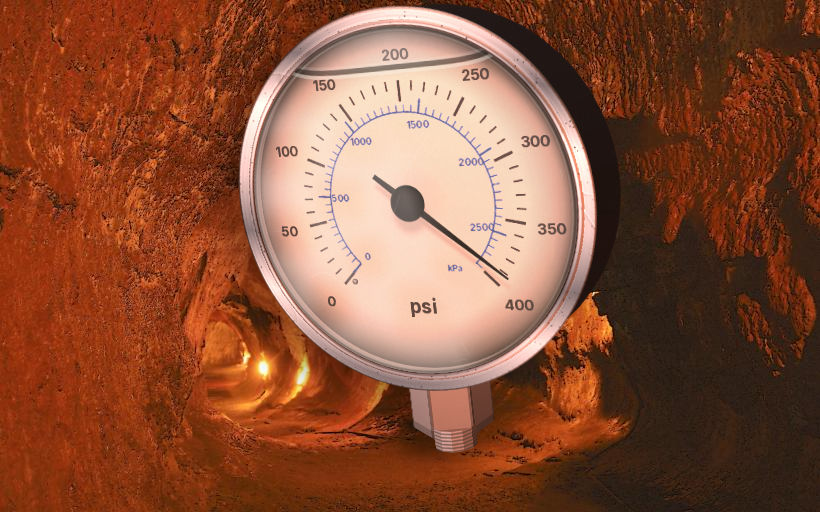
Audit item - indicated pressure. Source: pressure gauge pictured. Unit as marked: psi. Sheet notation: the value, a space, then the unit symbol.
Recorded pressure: 390 psi
